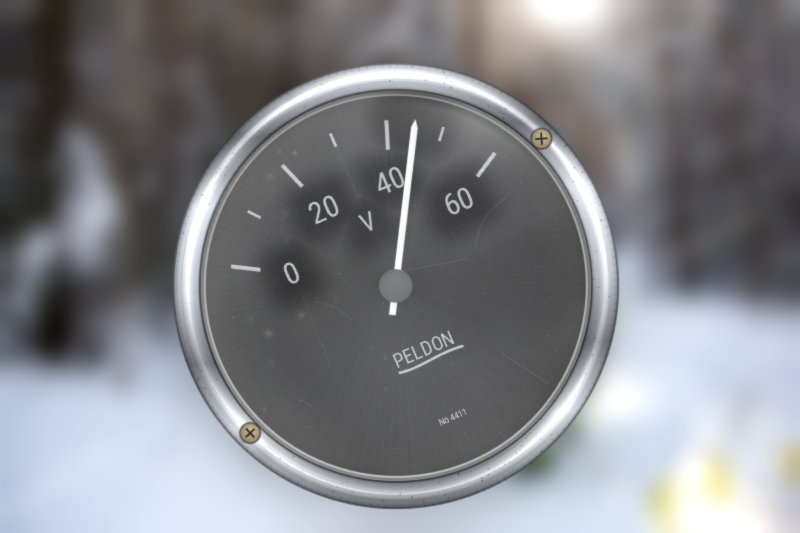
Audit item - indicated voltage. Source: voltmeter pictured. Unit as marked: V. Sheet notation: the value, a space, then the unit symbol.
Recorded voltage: 45 V
